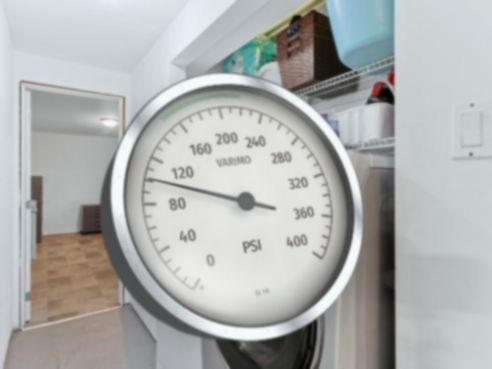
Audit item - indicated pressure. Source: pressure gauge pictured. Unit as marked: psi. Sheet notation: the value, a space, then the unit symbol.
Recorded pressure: 100 psi
